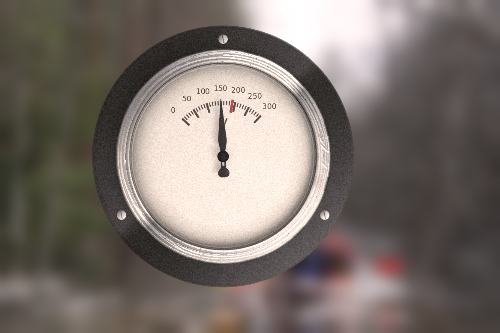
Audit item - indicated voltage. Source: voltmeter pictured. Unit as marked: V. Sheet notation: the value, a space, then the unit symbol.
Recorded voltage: 150 V
